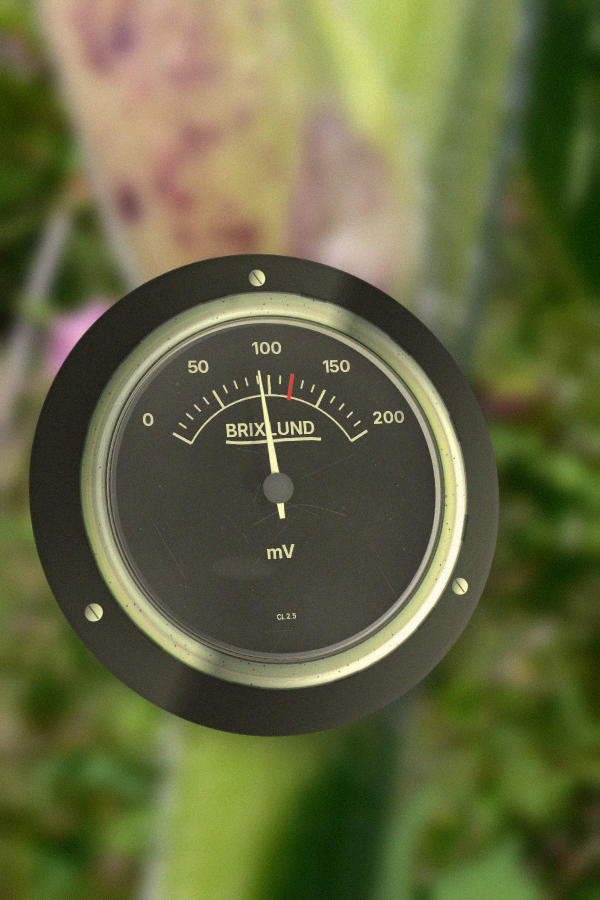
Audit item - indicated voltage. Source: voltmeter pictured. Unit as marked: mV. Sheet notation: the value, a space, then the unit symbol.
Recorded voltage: 90 mV
